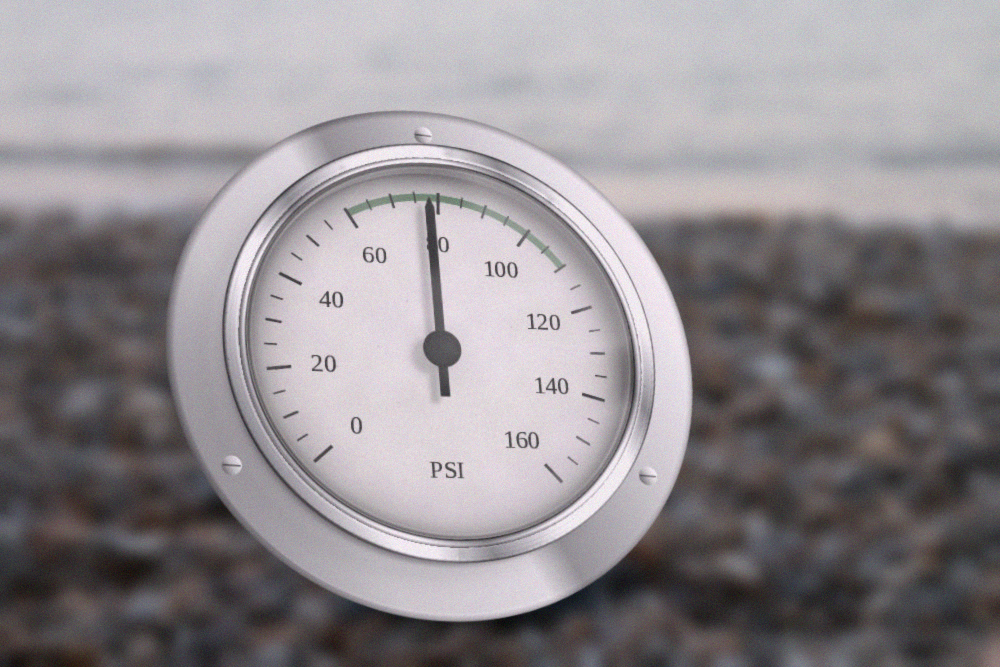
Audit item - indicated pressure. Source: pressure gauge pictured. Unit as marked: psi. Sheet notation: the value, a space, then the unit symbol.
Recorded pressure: 77.5 psi
